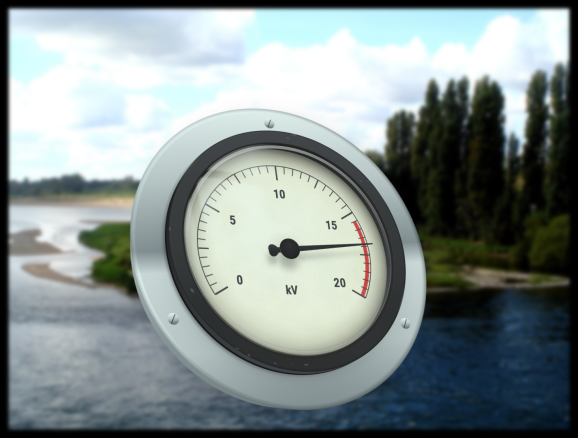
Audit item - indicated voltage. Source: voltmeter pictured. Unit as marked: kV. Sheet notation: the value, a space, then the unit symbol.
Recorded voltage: 17 kV
